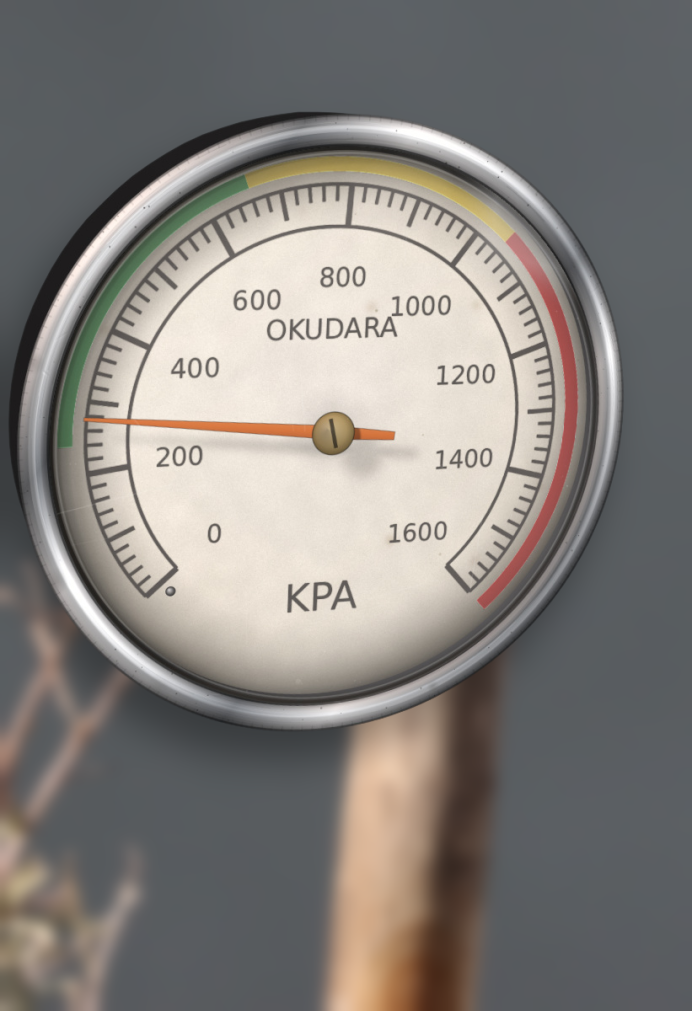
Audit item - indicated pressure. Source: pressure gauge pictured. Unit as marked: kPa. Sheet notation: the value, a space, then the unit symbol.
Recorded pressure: 280 kPa
